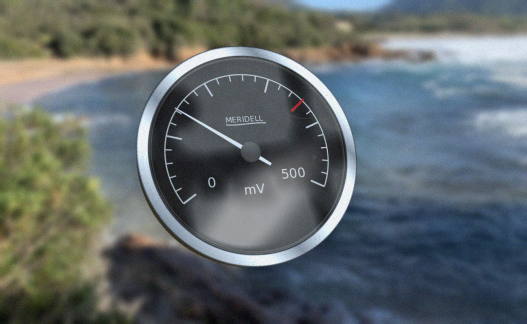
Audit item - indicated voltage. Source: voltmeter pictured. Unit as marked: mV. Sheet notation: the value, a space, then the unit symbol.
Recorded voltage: 140 mV
